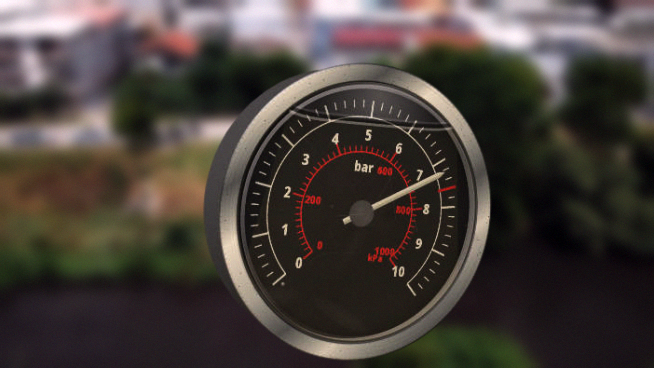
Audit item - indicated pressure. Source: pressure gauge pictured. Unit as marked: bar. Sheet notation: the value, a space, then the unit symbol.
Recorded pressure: 7.2 bar
